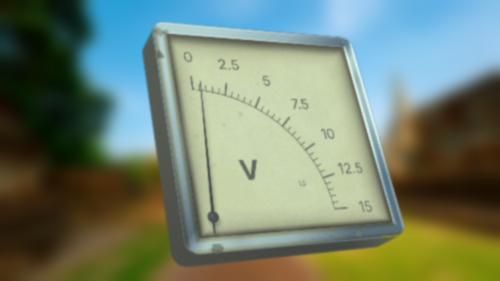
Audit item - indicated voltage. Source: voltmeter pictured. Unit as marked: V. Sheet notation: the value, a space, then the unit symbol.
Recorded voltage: 0.5 V
